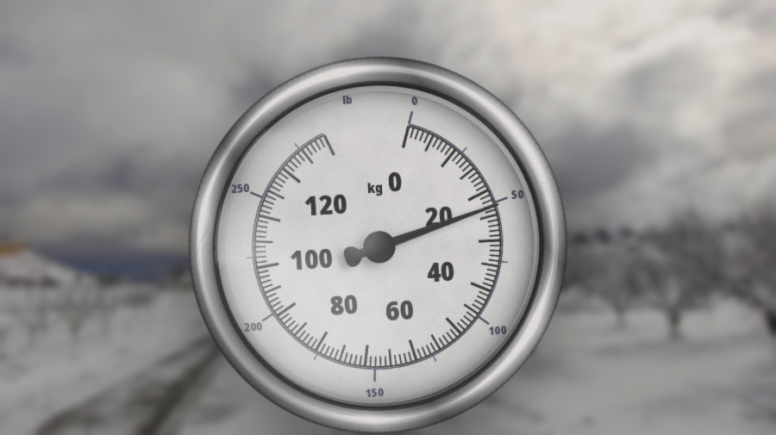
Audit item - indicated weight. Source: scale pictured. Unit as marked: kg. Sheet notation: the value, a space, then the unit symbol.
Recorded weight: 23 kg
